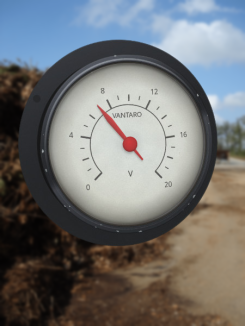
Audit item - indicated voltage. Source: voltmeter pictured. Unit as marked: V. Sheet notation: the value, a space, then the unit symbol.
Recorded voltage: 7 V
